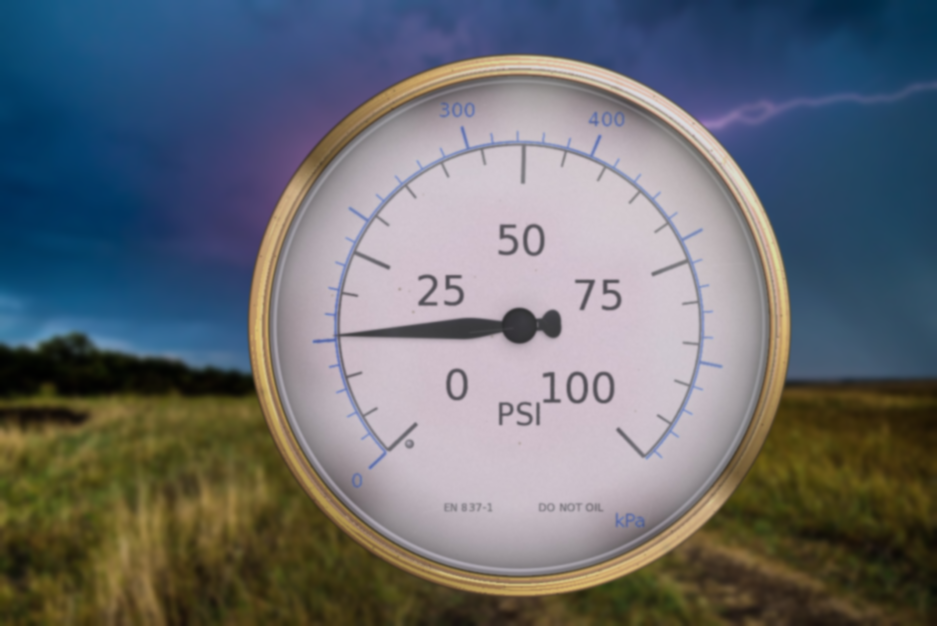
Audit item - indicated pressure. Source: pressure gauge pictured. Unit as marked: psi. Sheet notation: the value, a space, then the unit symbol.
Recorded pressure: 15 psi
